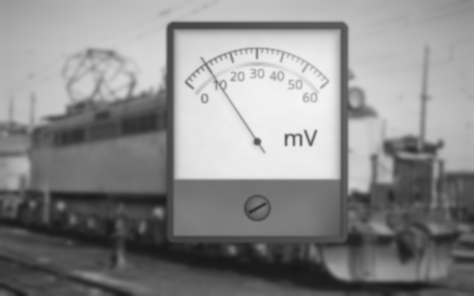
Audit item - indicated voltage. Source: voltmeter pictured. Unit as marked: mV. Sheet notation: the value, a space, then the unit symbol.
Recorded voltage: 10 mV
